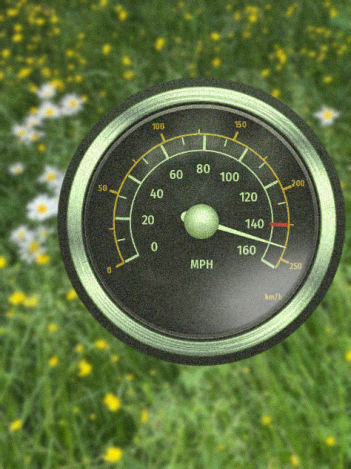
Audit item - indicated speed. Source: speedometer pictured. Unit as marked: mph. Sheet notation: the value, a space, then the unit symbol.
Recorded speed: 150 mph
